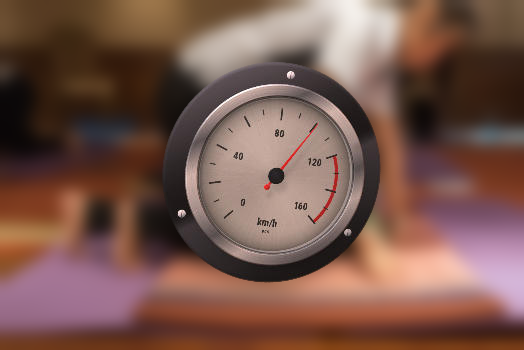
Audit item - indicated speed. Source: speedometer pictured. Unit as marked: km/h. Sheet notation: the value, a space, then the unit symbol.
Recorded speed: 100 km/h
